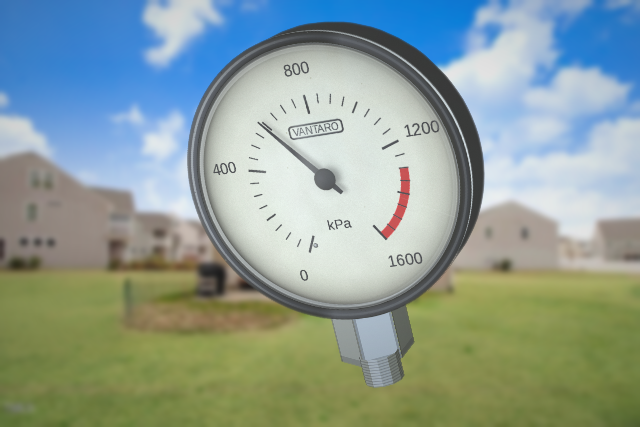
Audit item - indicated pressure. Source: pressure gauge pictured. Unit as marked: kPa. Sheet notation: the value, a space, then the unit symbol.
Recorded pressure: 600 kPa
